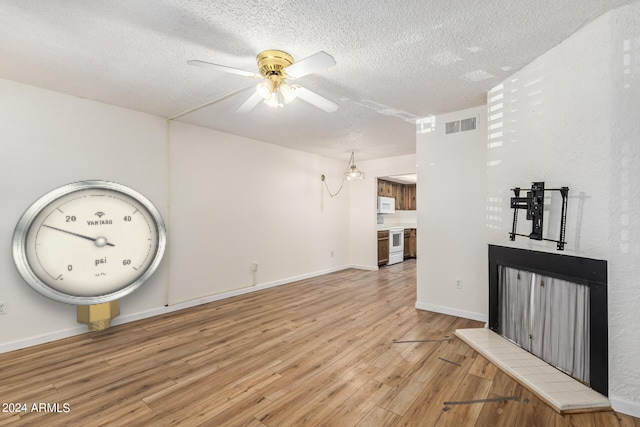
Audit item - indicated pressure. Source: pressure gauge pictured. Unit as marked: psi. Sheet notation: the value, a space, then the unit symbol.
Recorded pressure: 15 psi
